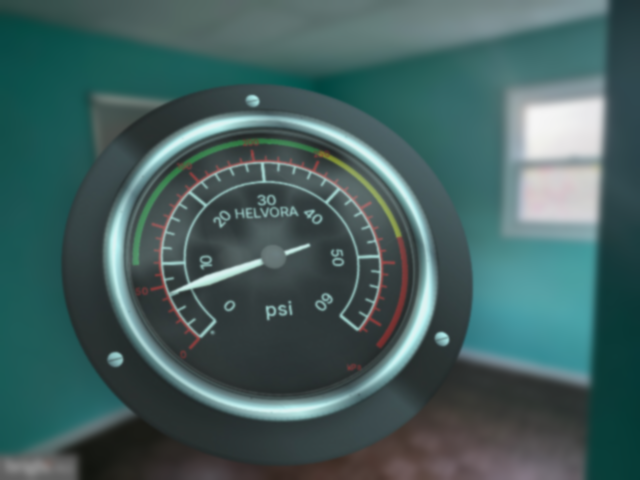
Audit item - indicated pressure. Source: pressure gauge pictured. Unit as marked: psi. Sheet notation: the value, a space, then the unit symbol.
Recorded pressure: 6 psi
